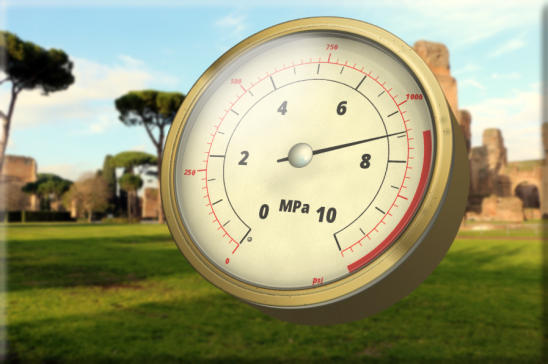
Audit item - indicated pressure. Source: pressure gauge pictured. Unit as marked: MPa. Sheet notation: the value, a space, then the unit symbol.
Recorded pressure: 7.5 MPa
